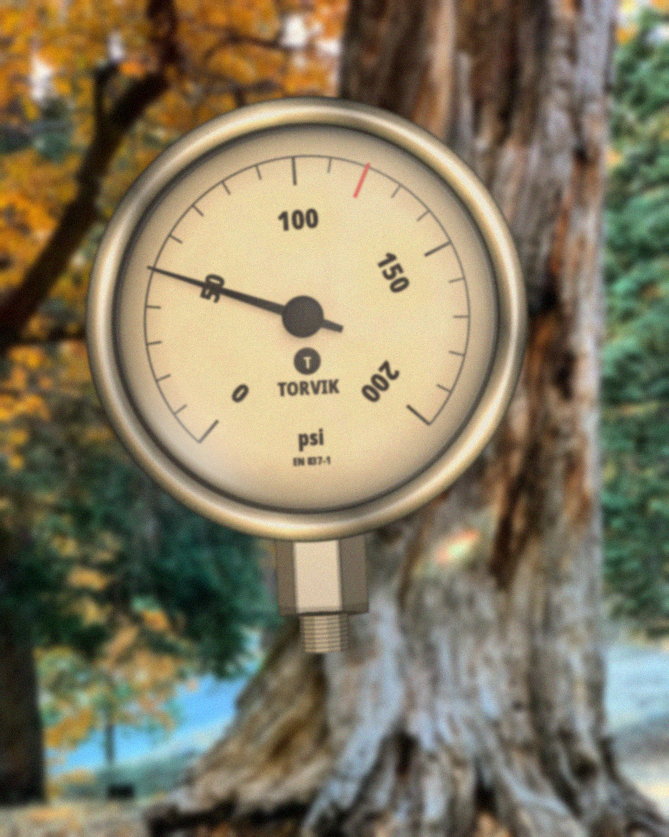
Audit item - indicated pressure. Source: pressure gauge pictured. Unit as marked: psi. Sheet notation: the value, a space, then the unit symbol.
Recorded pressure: 50 psi
